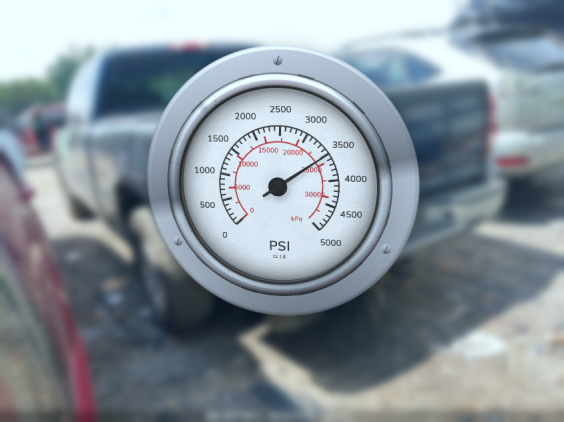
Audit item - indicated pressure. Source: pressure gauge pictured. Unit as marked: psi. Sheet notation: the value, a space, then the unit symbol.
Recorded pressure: 3500 psi
